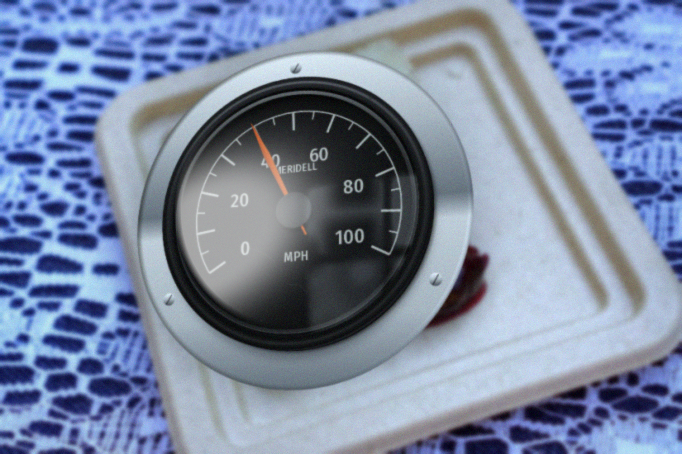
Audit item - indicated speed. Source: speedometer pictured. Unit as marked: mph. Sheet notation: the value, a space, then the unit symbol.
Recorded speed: 40 mph
